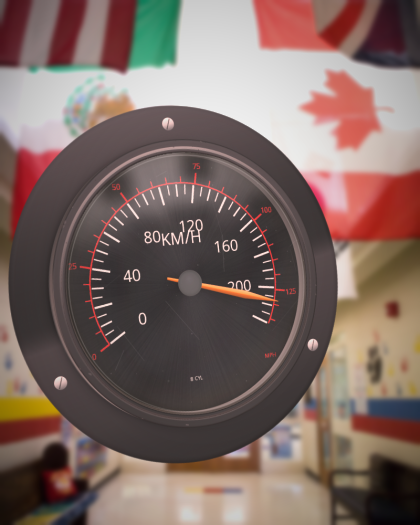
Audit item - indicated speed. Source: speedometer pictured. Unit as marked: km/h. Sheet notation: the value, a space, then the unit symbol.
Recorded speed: 207.5 km/h
